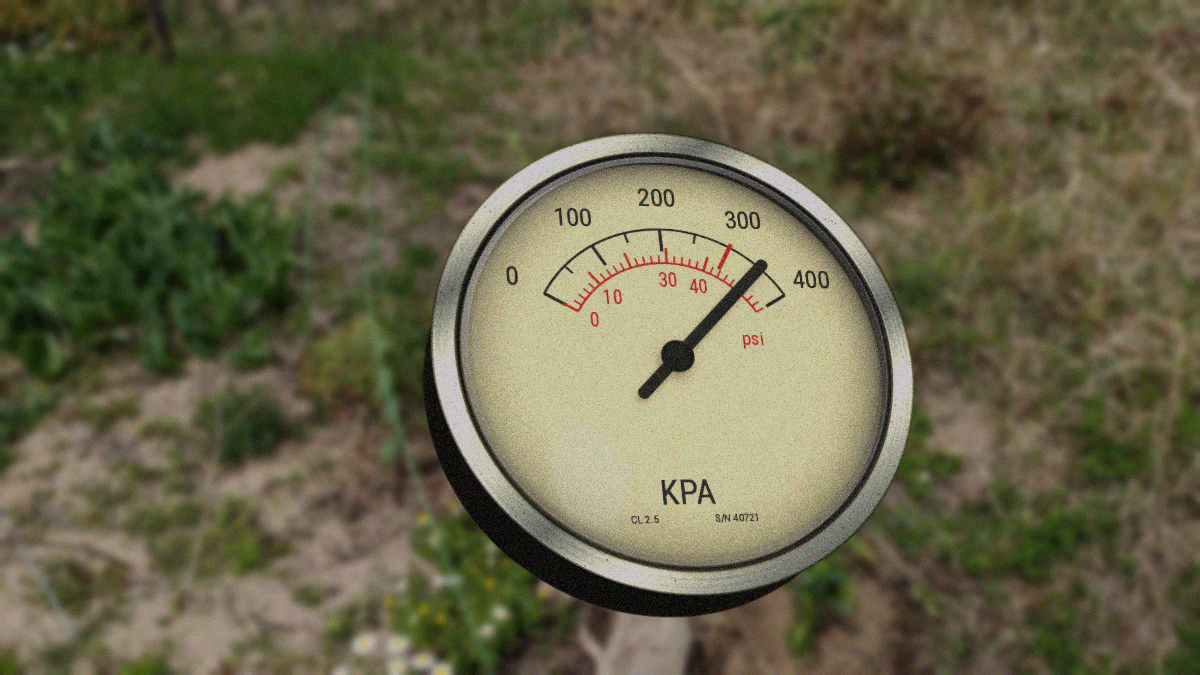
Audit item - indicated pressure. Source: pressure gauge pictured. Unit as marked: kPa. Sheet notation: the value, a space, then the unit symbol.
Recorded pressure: 350 kPa
